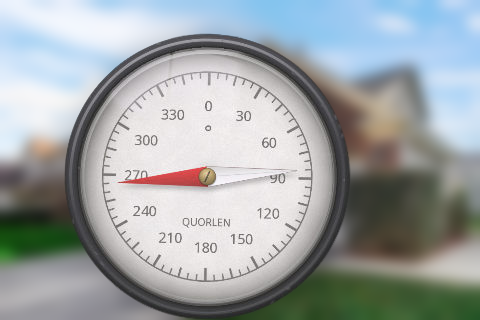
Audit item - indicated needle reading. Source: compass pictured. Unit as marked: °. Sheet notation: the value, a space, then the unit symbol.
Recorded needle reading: 265 °
